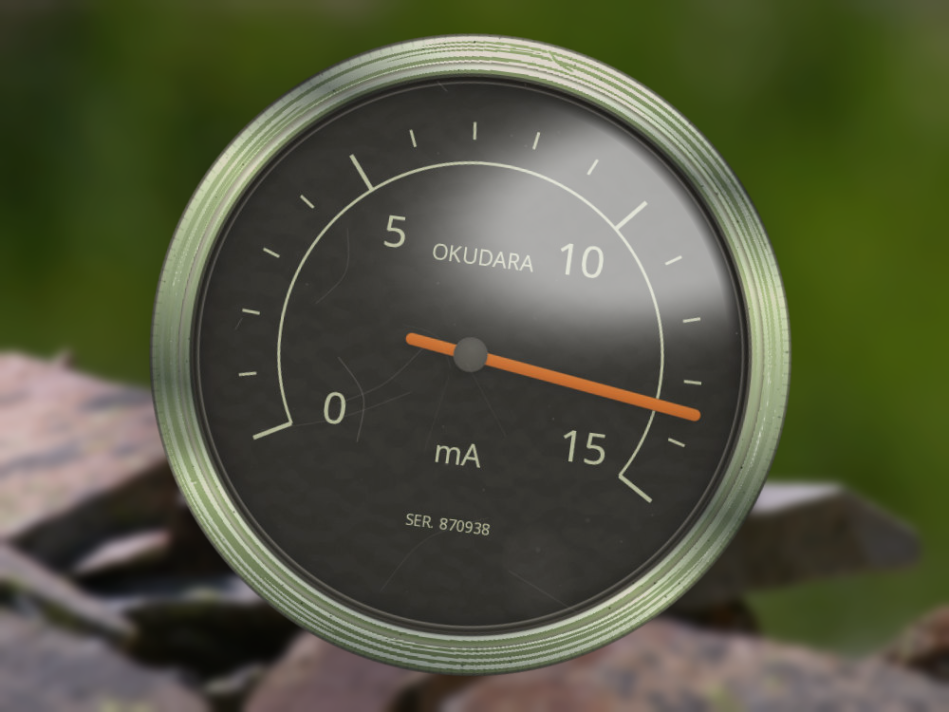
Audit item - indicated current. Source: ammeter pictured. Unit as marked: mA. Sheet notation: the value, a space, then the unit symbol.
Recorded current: 13.5 mA
